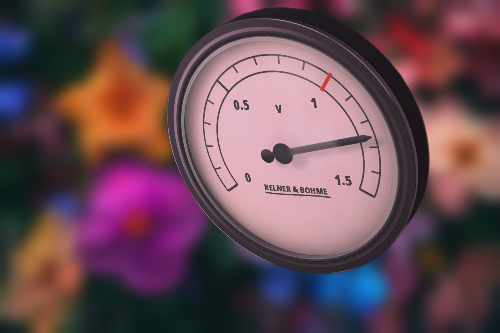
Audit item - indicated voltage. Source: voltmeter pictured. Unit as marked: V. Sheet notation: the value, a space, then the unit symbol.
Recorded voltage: 1.25 V
